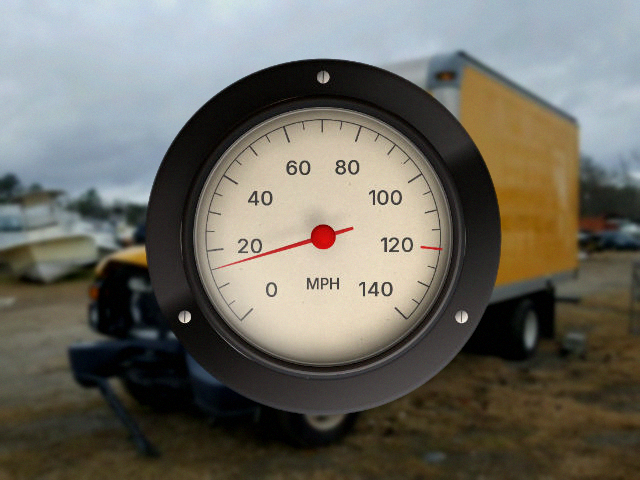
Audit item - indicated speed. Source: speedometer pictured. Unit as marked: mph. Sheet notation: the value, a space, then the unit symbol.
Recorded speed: 15 mph
